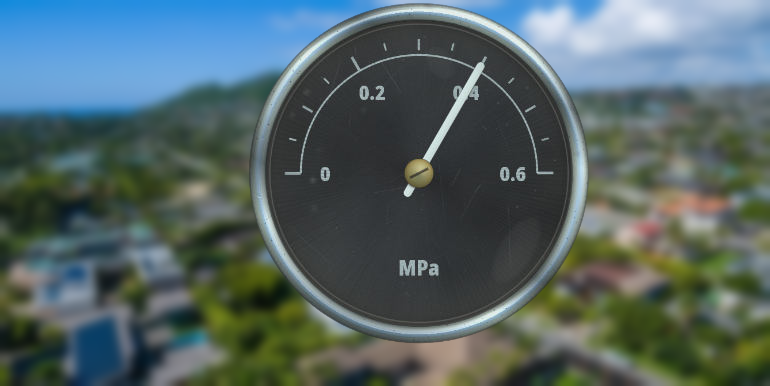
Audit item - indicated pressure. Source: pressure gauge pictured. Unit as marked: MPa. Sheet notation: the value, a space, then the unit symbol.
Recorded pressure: 0.4 MPa
